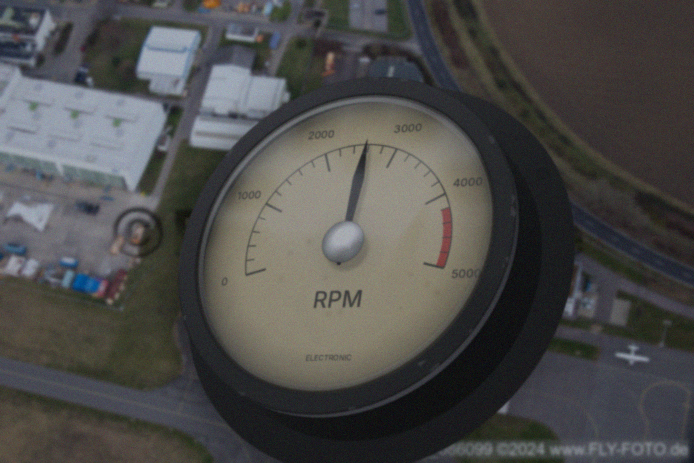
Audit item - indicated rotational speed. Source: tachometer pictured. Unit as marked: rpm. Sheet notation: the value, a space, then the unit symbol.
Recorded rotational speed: 2600 rpm
